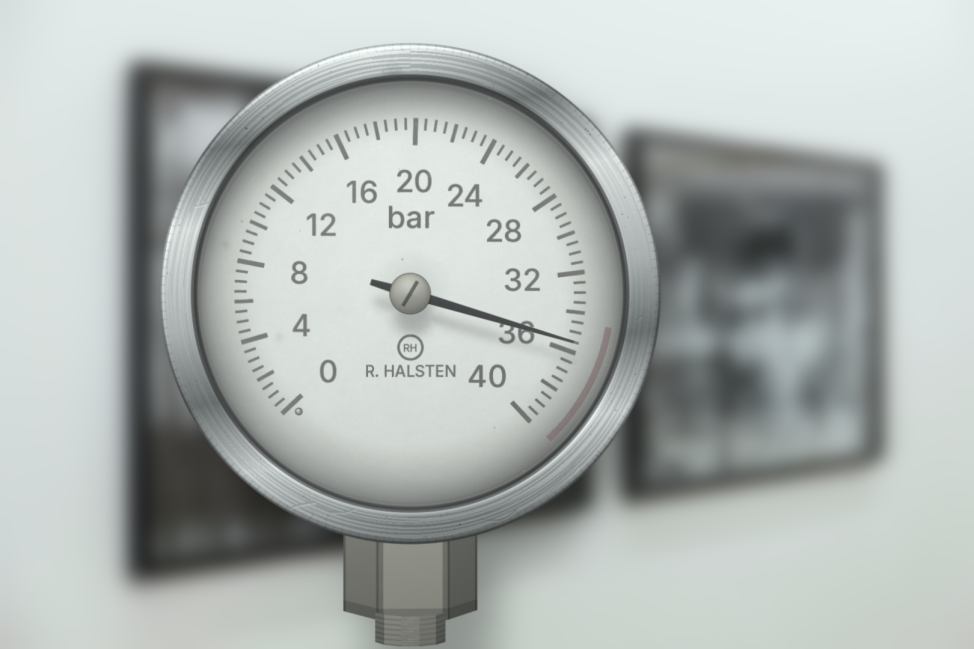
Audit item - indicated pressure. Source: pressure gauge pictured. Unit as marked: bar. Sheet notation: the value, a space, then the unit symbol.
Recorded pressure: 35.5 bar
